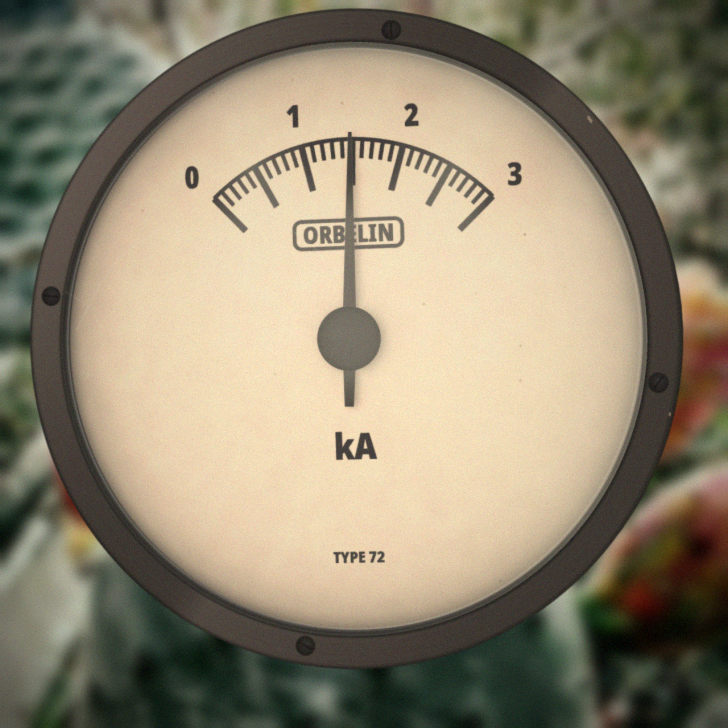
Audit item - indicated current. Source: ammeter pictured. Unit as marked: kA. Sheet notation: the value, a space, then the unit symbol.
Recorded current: 1.5 kA
